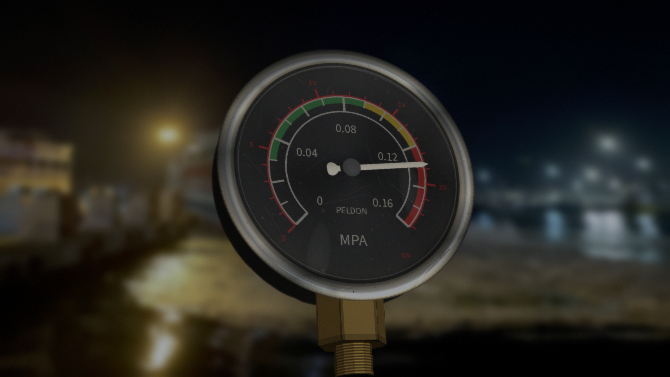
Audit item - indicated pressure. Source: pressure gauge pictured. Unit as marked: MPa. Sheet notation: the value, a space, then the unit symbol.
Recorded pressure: 0.13 MPa
